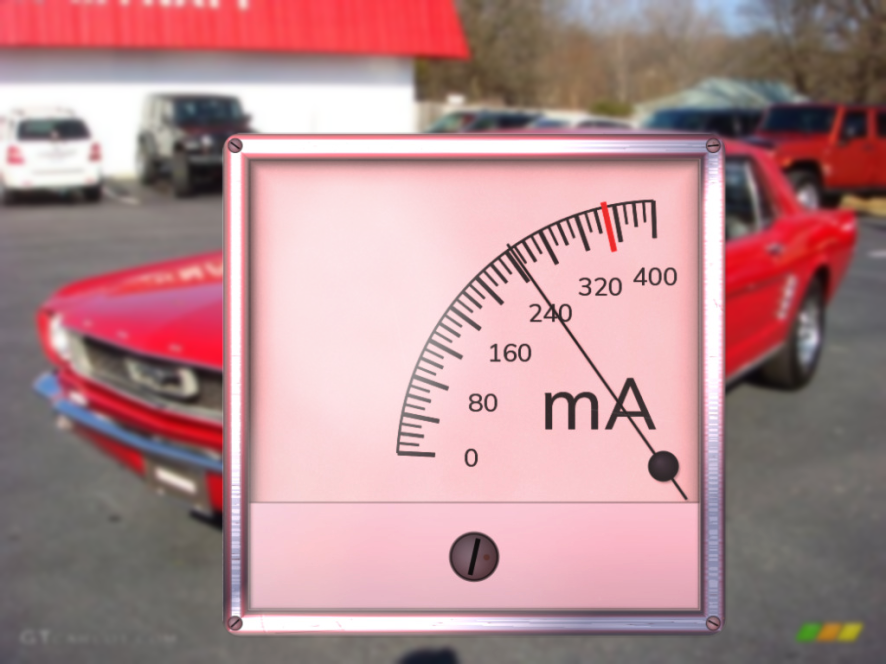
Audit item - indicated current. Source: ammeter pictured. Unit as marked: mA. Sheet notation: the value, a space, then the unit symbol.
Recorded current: 245 mA
